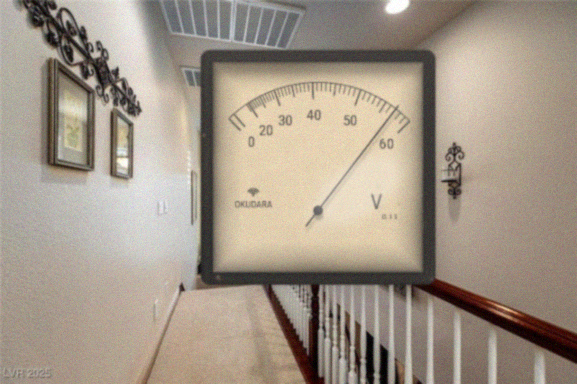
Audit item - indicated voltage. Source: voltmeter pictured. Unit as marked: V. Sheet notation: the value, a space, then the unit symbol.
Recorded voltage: 57 V
